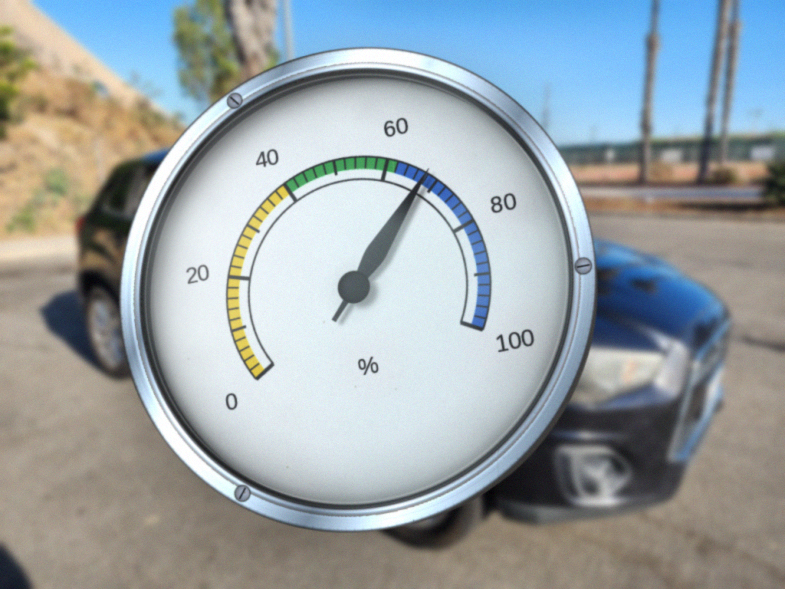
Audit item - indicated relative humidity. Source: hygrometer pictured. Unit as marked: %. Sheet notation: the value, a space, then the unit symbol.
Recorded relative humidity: 68 %
